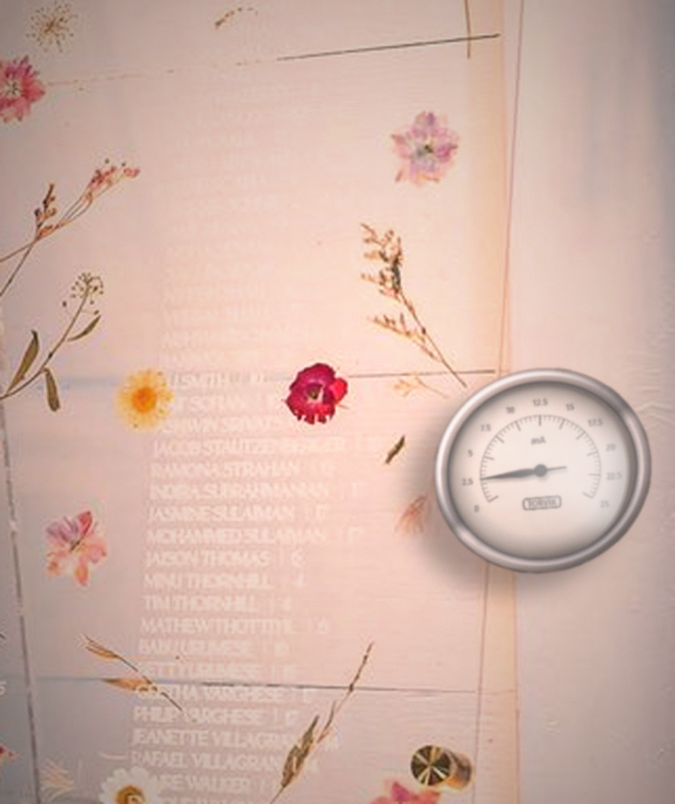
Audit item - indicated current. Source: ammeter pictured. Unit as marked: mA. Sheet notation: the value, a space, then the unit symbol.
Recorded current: 2.5 mA
